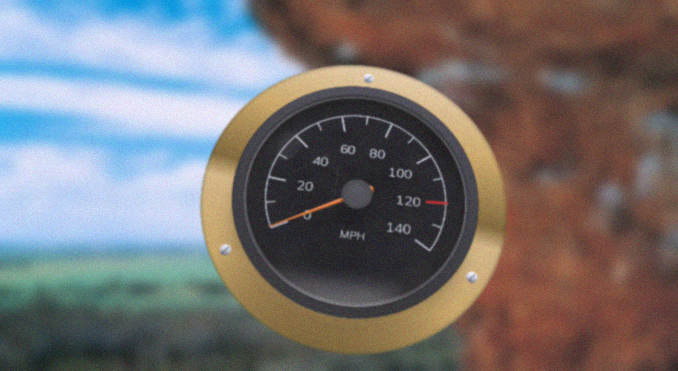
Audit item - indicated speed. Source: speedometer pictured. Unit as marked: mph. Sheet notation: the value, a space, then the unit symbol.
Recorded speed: 0 mph
